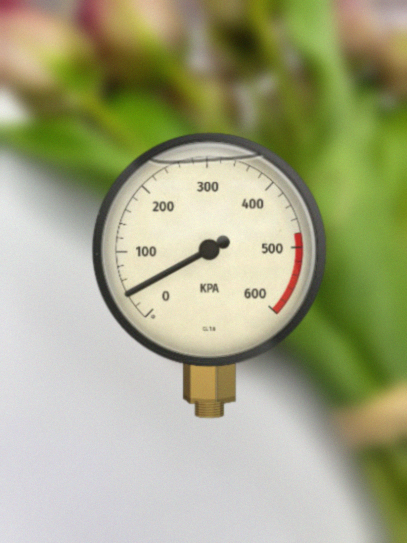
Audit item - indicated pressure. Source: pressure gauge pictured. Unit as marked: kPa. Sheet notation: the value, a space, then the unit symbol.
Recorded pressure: 40 kPa
